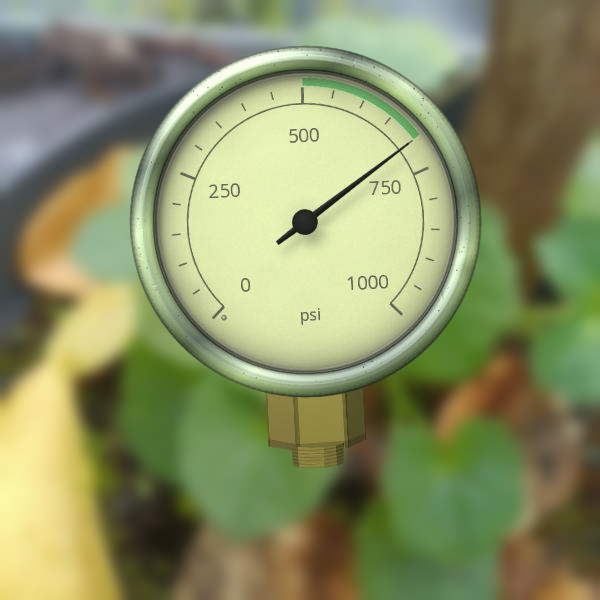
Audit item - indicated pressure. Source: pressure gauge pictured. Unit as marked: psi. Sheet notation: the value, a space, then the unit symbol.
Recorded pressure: 700 psi
